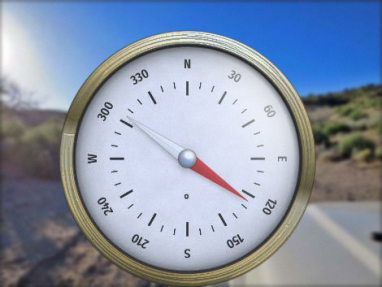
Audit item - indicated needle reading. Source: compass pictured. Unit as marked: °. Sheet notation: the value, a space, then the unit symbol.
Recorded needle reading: 125 °
